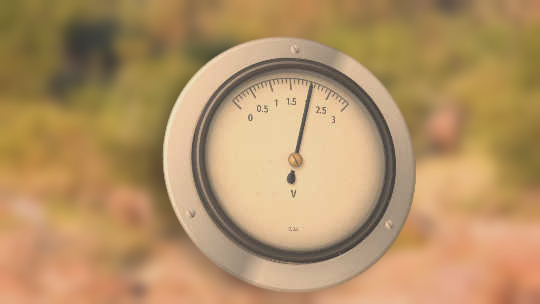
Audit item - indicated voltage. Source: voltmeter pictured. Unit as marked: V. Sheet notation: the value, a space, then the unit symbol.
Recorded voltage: 2 V
